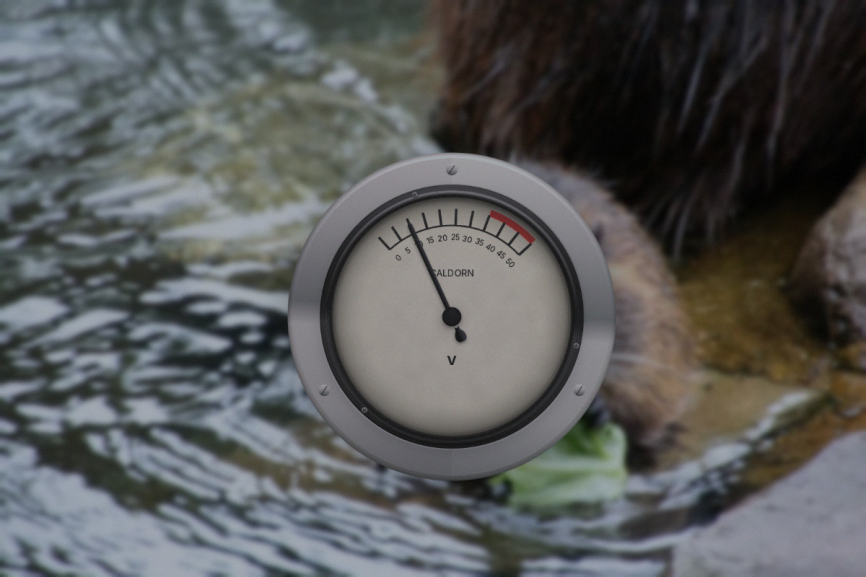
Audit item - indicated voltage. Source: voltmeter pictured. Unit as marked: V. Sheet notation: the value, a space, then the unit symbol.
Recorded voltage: 10 V
